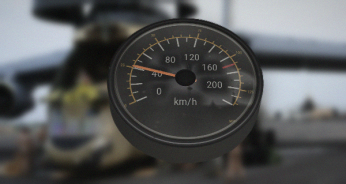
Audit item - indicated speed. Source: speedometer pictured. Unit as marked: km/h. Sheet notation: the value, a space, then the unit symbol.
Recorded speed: 40 km/h
